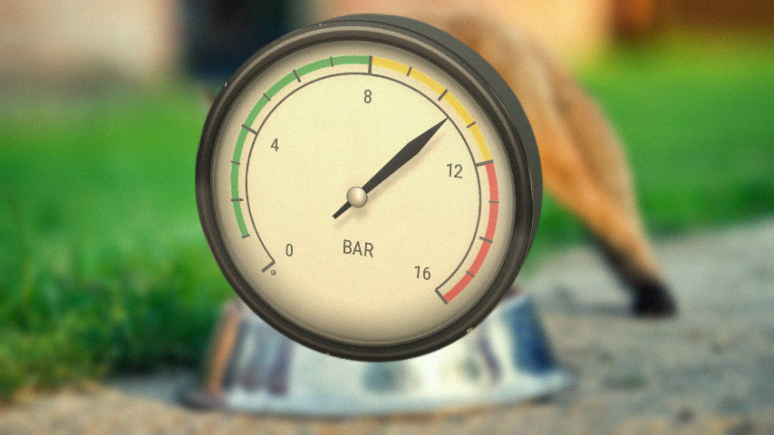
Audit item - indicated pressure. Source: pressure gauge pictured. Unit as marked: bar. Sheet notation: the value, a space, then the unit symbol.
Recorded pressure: 10.5 bar
